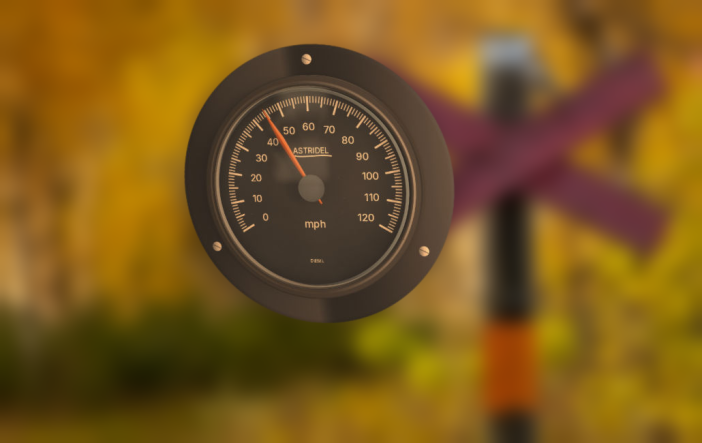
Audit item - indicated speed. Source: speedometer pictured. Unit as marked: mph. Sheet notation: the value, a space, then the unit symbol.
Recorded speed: 45 mph
